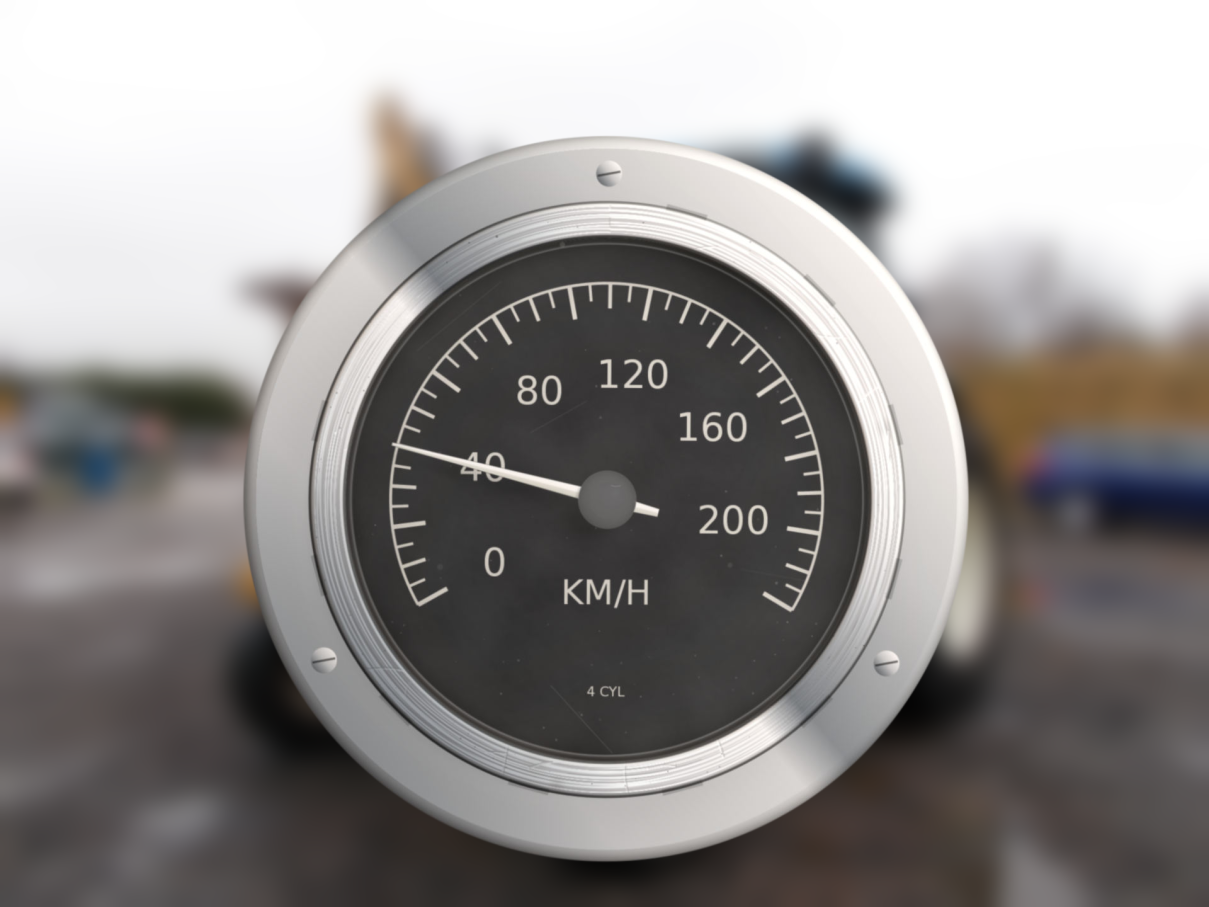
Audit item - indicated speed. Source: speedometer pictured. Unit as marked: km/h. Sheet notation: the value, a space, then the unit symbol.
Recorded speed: 40 km/h
